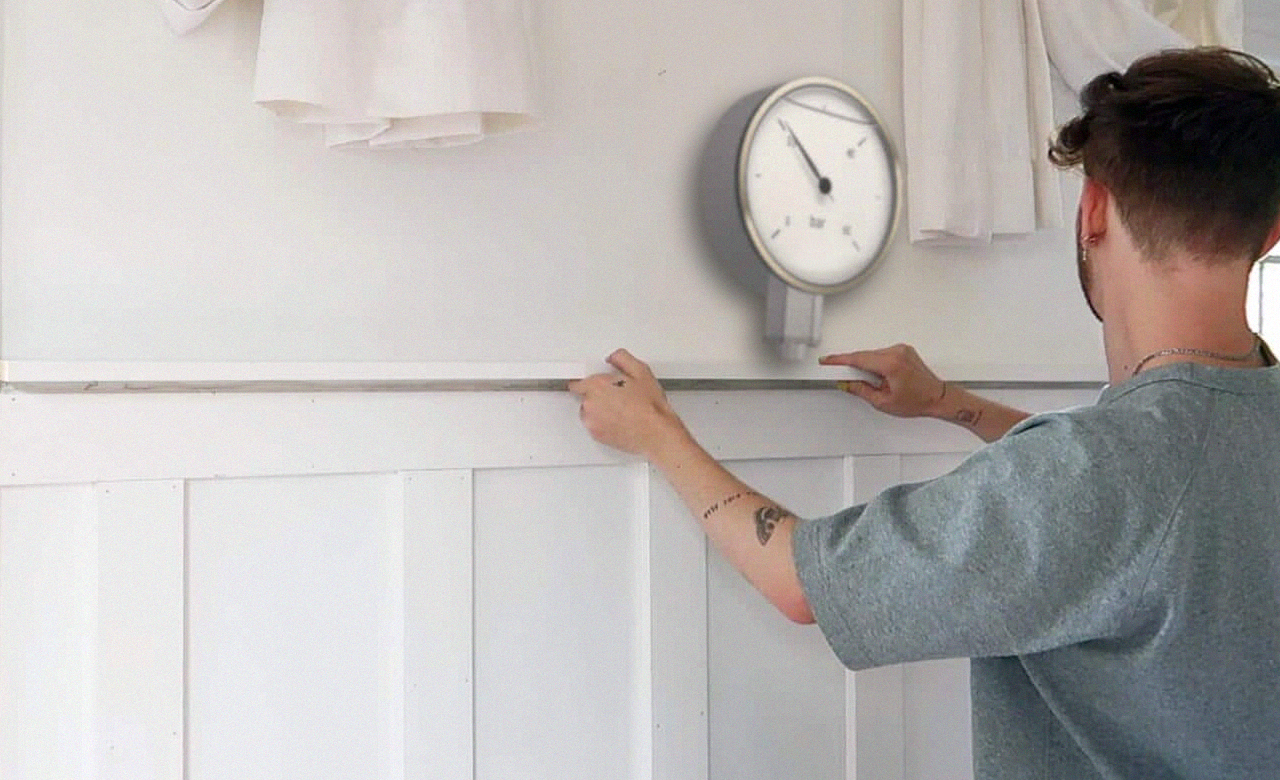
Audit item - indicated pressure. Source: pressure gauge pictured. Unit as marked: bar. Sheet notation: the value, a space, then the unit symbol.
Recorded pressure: 20 bar
